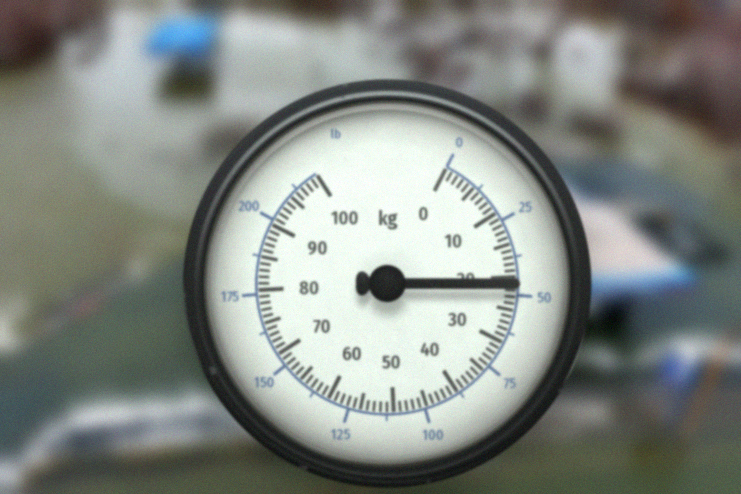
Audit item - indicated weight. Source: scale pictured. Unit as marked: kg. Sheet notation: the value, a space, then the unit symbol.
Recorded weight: 21 kg
